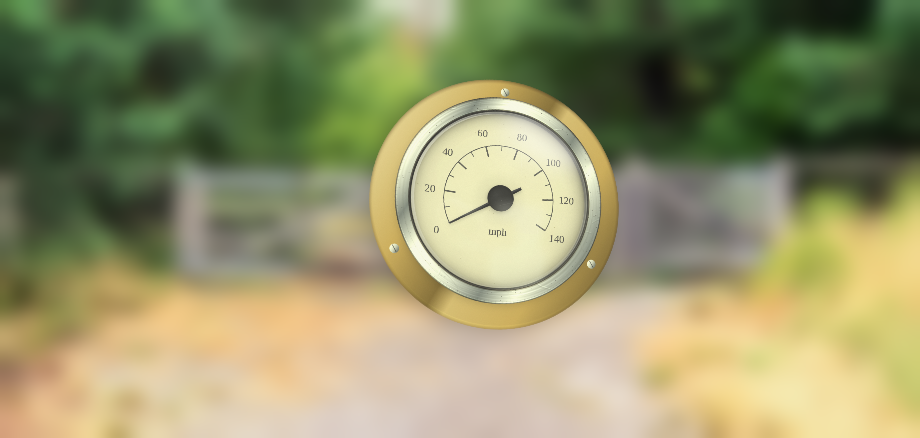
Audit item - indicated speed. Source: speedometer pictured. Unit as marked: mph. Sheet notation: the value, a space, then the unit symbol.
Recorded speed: 0 mph
